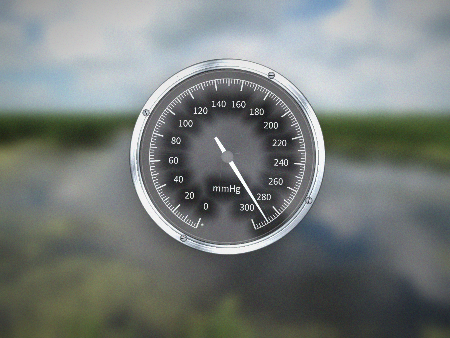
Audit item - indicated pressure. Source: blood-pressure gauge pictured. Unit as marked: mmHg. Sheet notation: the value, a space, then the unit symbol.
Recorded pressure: 290 mmHg
